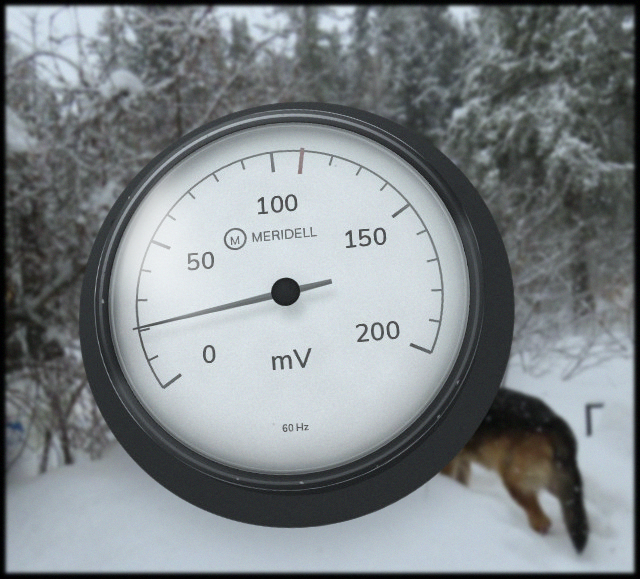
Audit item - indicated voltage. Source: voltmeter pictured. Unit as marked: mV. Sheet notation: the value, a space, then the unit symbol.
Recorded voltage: 20 mV
